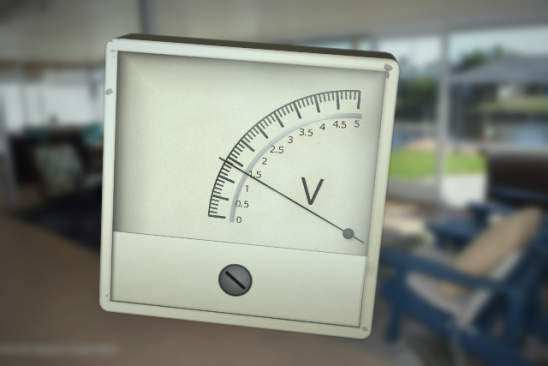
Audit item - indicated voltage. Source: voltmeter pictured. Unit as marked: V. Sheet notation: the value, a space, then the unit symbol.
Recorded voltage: 1.4 V
